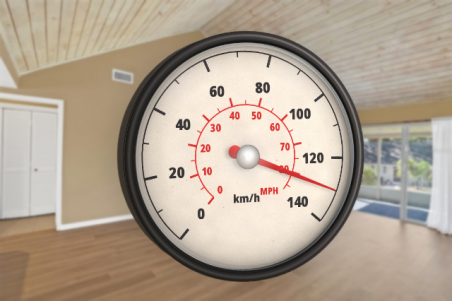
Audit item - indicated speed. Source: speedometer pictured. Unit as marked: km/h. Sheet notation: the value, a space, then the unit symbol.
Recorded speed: 130 km/h
